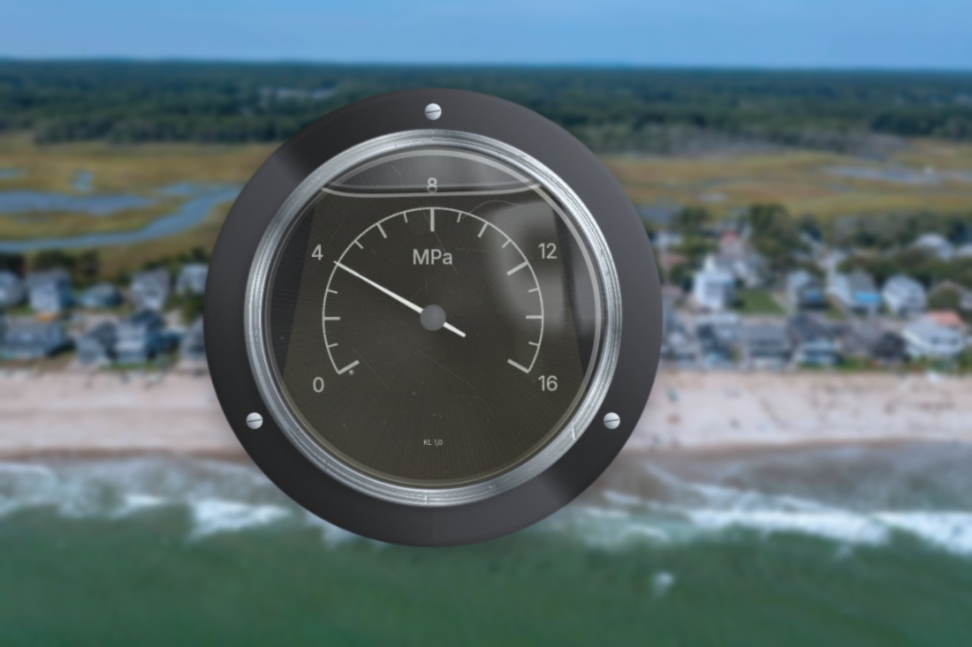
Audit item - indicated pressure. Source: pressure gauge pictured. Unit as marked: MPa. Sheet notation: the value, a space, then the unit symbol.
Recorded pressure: 4 MPa
